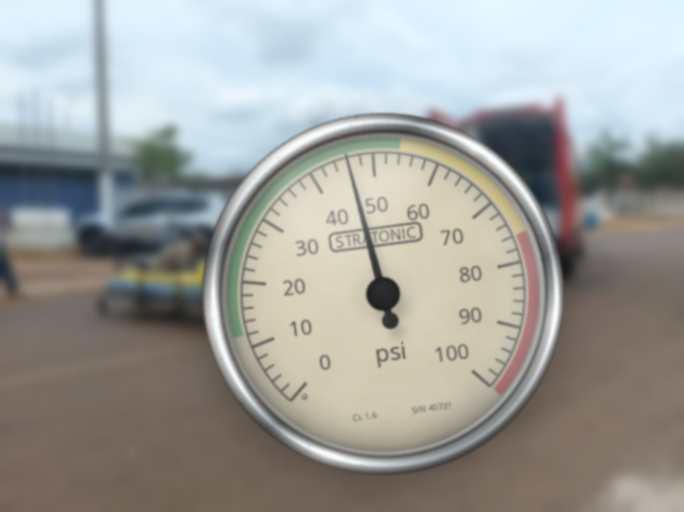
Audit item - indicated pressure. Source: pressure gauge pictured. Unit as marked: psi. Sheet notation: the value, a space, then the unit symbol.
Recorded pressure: 46 psi
